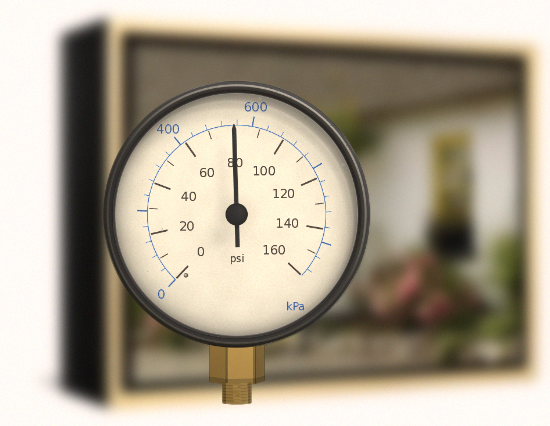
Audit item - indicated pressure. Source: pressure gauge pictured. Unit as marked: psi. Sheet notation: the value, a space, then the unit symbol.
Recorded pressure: 80 psi
